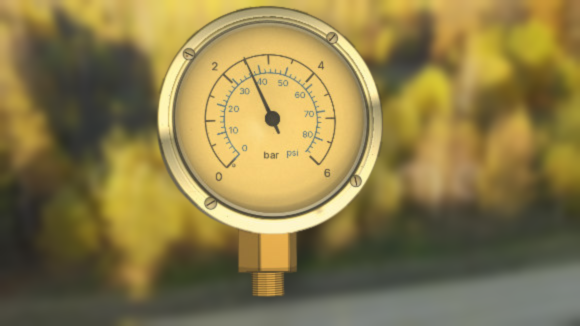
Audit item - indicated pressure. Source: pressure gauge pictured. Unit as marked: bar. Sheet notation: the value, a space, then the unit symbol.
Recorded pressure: 2.5 bar
